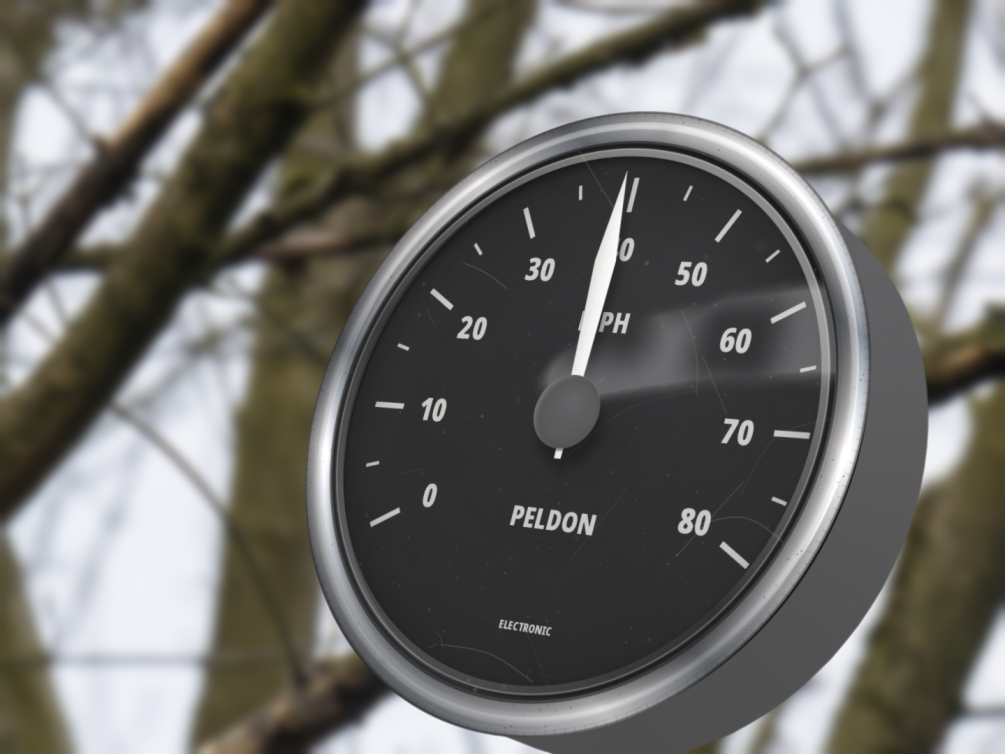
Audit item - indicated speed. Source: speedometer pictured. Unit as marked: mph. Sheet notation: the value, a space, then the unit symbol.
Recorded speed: 40 mph
